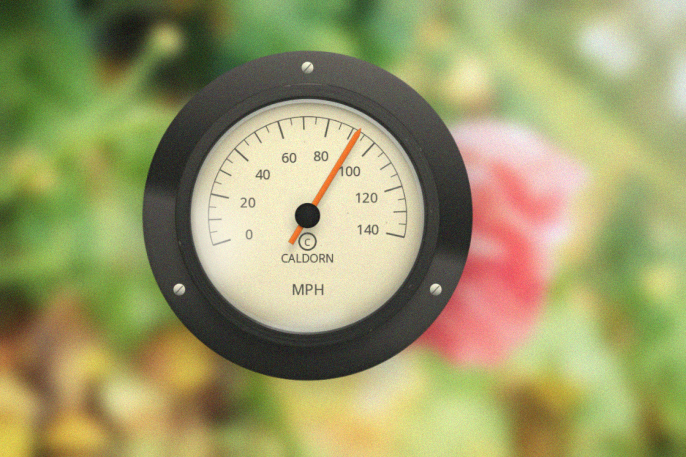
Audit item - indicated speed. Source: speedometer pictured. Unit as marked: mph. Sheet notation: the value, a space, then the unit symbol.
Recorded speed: 92.5 mph
